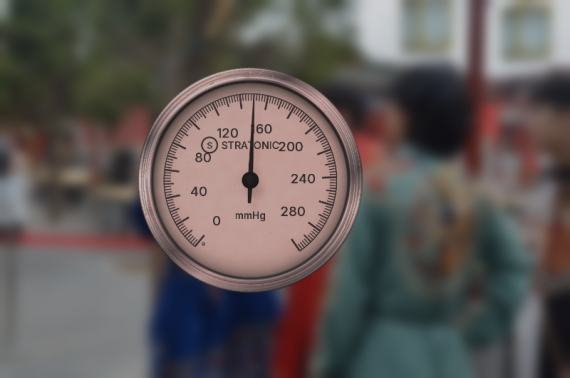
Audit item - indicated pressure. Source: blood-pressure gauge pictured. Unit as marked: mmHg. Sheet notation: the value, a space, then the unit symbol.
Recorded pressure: 150 mmHg
